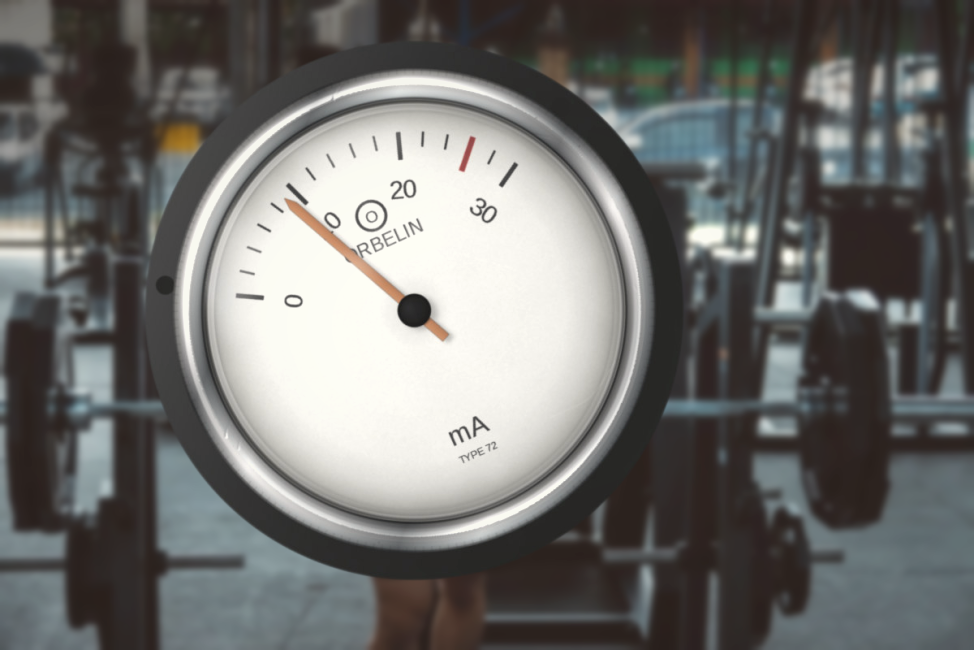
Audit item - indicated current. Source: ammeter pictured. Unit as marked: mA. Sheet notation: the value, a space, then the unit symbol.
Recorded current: 9 mA
